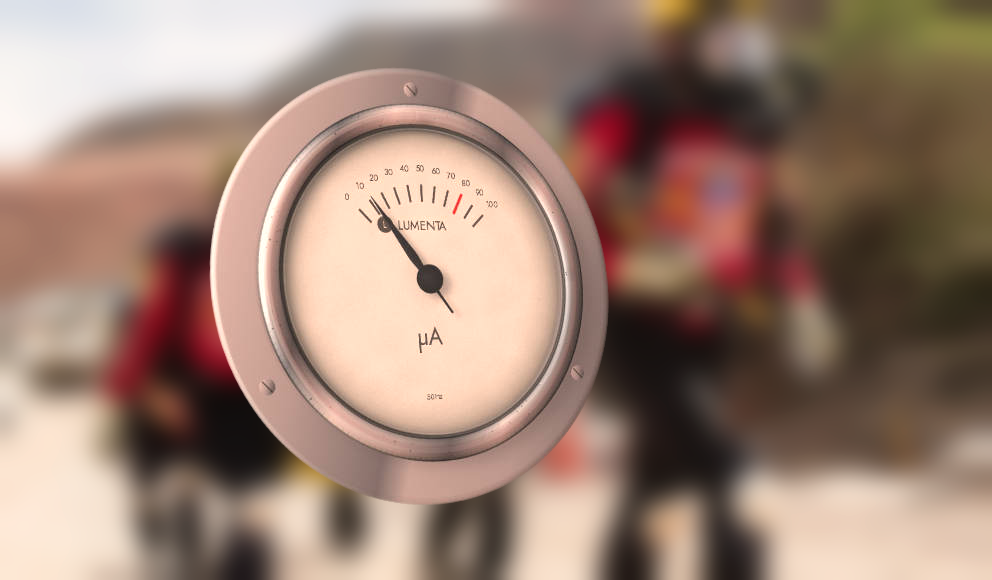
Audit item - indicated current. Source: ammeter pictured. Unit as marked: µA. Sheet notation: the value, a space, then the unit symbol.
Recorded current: 10 µA
